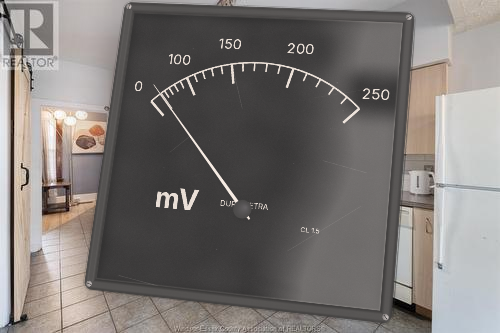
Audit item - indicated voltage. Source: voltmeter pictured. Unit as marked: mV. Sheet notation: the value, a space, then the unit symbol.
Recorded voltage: 50 mV
